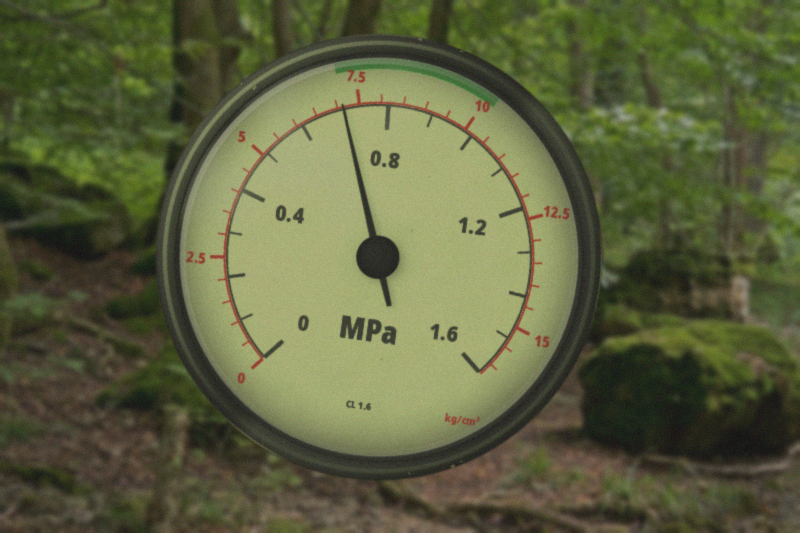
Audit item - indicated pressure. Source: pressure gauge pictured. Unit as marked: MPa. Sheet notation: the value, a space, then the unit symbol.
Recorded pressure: 0.7 MPa
